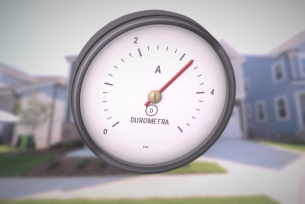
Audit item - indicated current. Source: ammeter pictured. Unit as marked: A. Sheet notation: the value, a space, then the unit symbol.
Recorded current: 3.2 A
